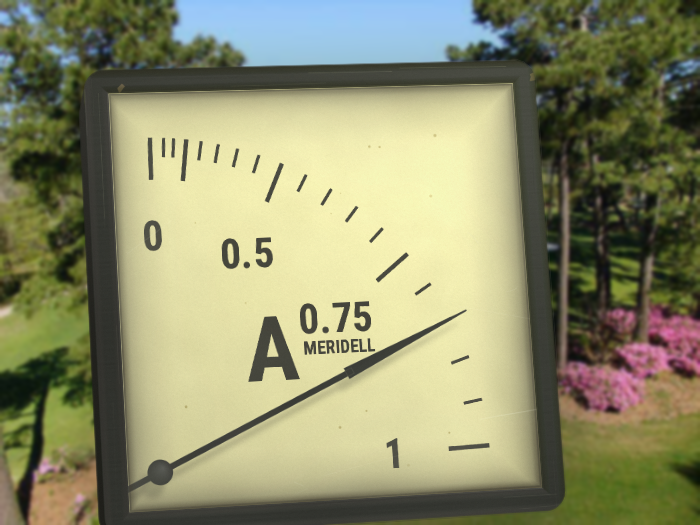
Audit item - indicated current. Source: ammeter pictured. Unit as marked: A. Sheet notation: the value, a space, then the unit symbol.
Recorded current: 0.85 A
